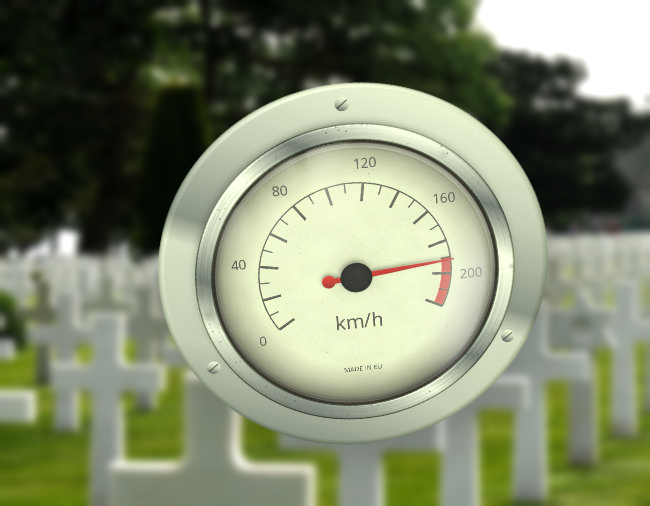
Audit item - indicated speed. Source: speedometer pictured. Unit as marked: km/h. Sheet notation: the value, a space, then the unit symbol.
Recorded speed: 190 km/h
